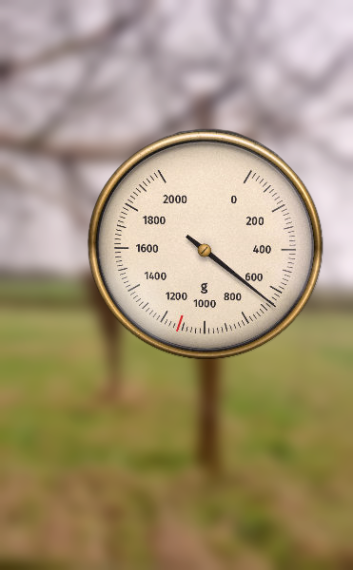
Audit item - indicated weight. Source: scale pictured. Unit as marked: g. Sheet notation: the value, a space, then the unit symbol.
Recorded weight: 660 g
